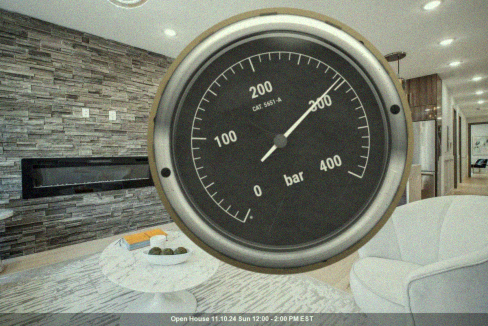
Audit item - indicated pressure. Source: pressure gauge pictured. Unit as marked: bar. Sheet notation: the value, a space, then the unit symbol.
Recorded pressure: 295 bar
